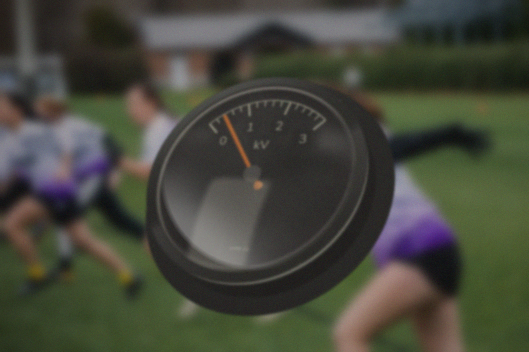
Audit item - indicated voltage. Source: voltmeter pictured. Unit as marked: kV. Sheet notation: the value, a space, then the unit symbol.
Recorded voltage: 0.4 kV
